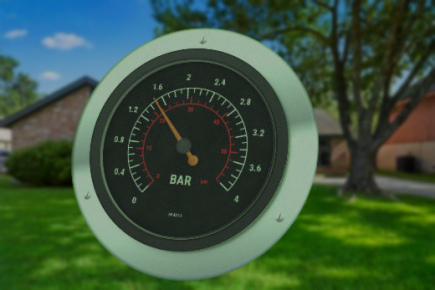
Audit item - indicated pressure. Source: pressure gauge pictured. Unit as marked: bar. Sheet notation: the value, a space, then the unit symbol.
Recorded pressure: 1.5 bar
